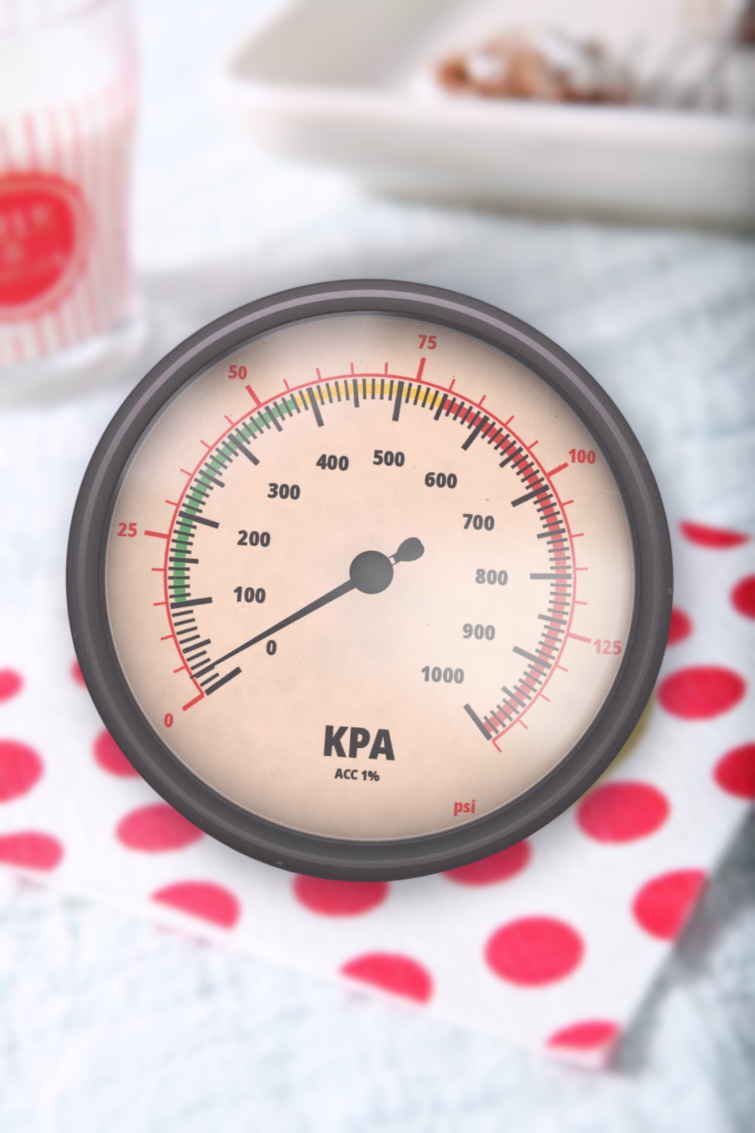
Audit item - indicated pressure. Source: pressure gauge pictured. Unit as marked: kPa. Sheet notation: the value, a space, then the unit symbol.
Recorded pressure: 20 kPa
